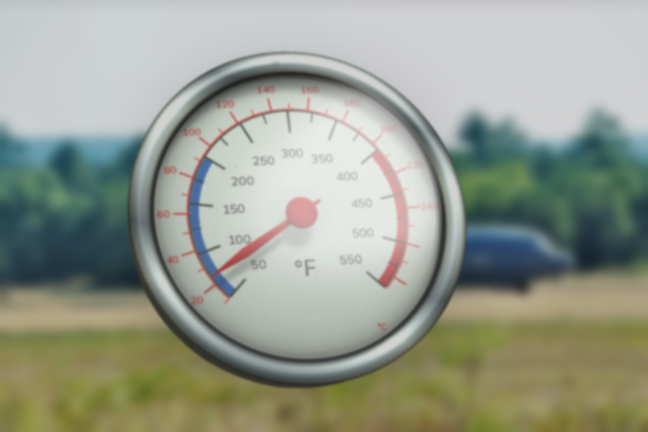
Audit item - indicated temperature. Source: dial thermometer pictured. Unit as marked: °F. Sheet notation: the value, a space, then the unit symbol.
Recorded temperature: 75 °F
